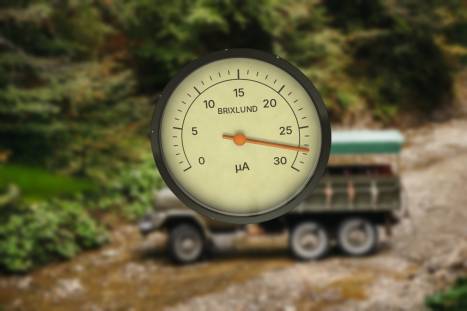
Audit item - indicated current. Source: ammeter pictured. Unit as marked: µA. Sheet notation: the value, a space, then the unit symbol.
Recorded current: 27.5 µA
